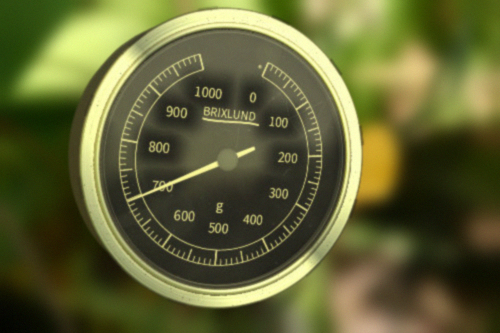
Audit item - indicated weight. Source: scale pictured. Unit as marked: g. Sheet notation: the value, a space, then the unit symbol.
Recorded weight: 700 g
